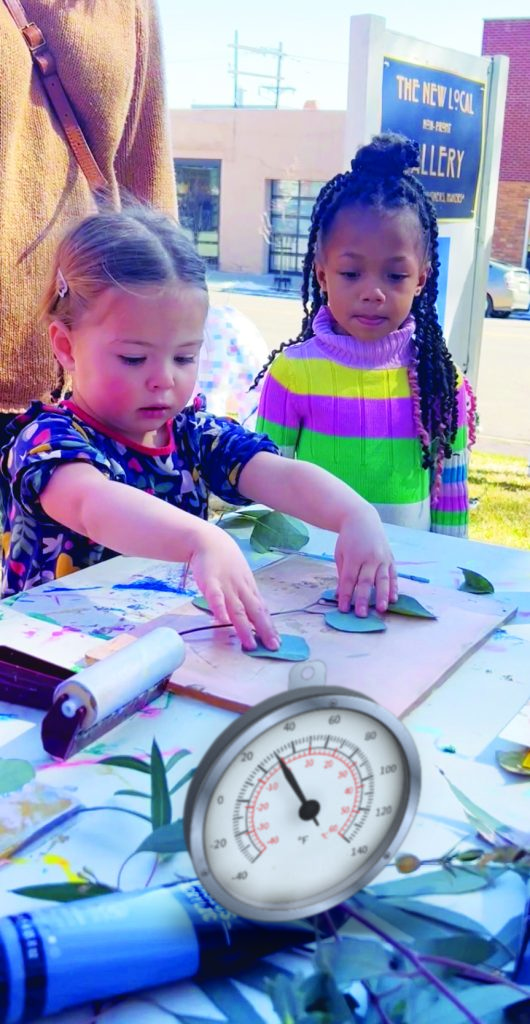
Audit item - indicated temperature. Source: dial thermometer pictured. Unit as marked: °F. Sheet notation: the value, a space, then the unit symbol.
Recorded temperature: 30 °F
